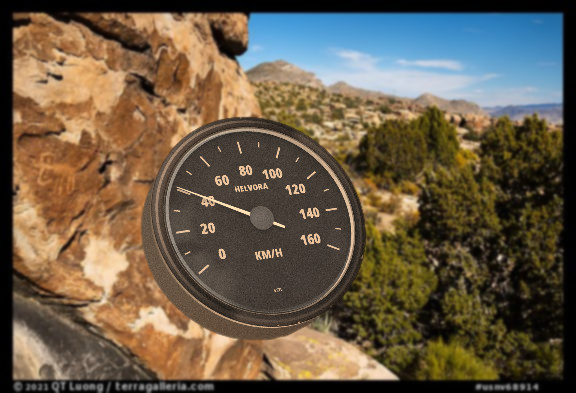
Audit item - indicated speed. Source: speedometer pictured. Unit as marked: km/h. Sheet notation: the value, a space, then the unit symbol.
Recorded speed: 40 km/h
